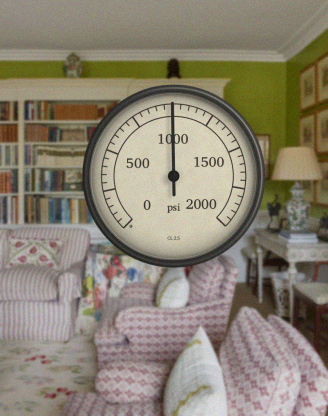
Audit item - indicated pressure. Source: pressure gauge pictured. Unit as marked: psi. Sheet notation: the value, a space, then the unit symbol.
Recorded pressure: 1000 psi
